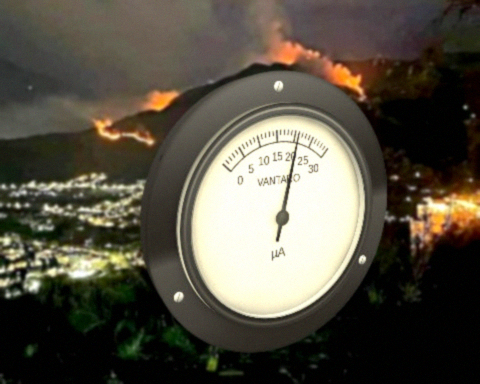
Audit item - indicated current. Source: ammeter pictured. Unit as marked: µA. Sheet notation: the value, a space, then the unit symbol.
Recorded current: 20 µA
